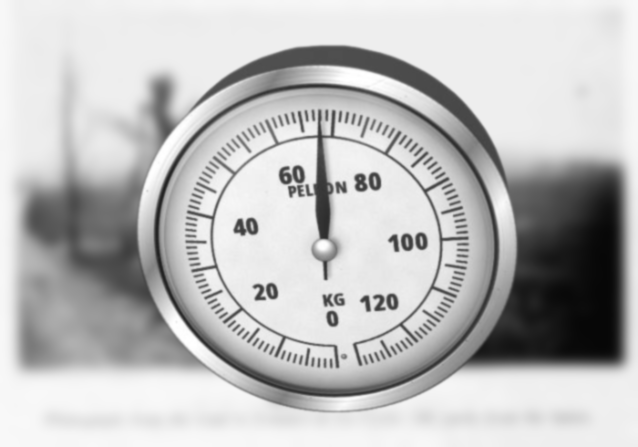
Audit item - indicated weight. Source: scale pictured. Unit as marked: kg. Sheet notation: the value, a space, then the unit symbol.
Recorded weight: 68 kg
